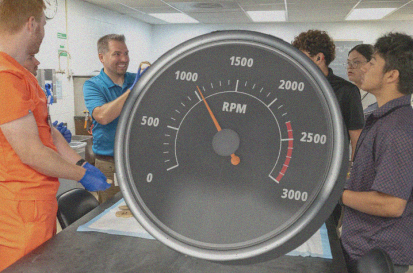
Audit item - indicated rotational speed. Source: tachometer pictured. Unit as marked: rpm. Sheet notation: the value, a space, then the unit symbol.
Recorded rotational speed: 1050 rpm
